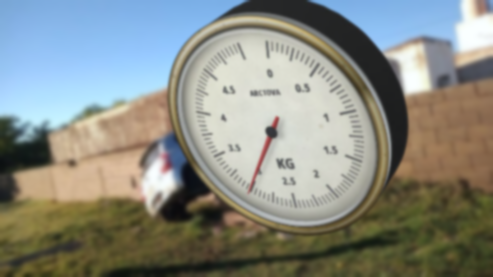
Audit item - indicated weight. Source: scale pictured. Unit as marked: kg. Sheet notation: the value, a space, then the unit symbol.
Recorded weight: 3 kg
